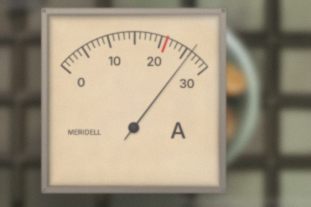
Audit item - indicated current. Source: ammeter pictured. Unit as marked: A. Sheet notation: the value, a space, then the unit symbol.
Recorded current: 26 A
